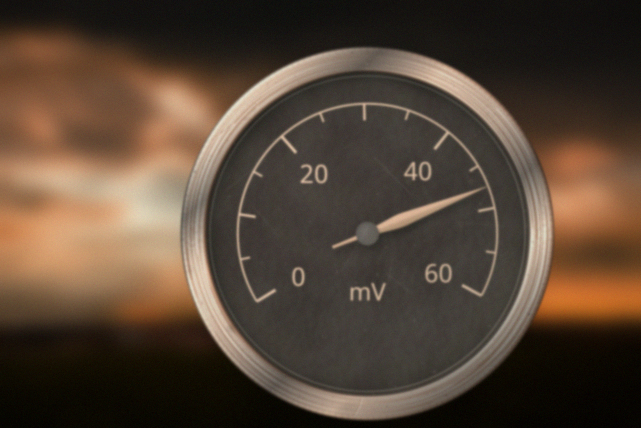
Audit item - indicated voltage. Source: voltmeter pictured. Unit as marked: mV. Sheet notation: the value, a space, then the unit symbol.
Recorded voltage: 47.5 mV
